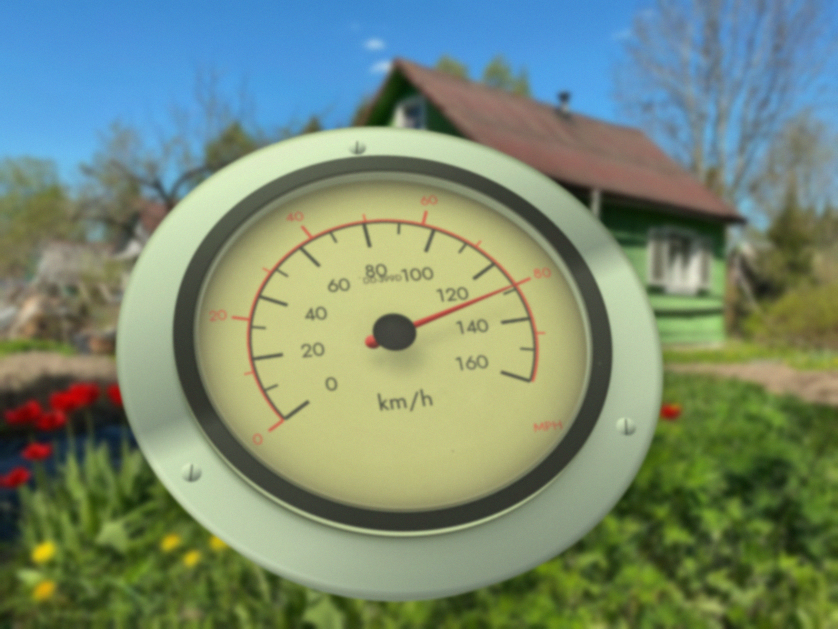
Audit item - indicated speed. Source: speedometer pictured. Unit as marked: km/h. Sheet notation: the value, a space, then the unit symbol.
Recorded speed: 130 km/h
